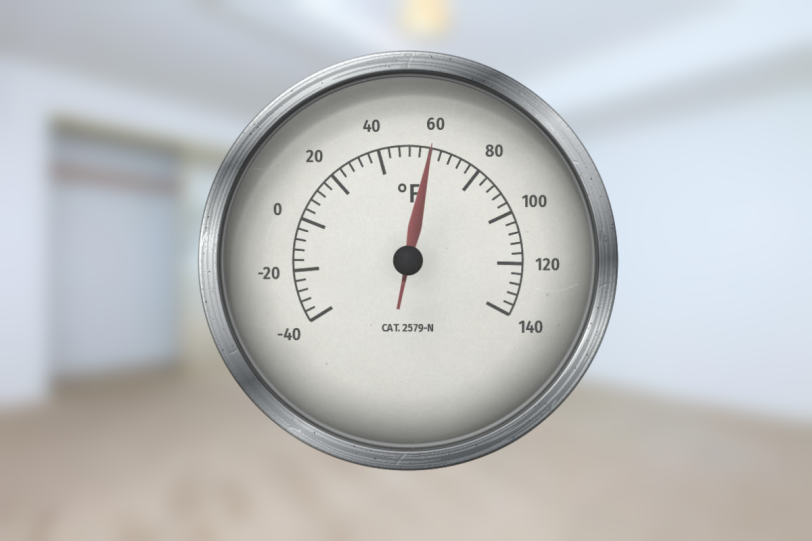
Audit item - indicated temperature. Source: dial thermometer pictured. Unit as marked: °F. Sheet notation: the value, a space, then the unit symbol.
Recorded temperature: 60 °F
